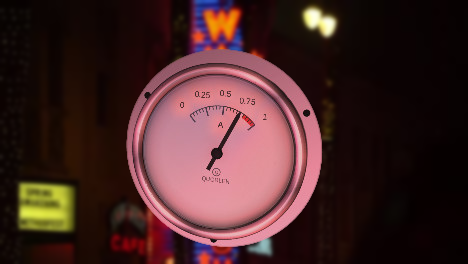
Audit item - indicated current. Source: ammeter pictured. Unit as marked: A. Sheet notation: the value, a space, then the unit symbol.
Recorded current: 0.75 A
